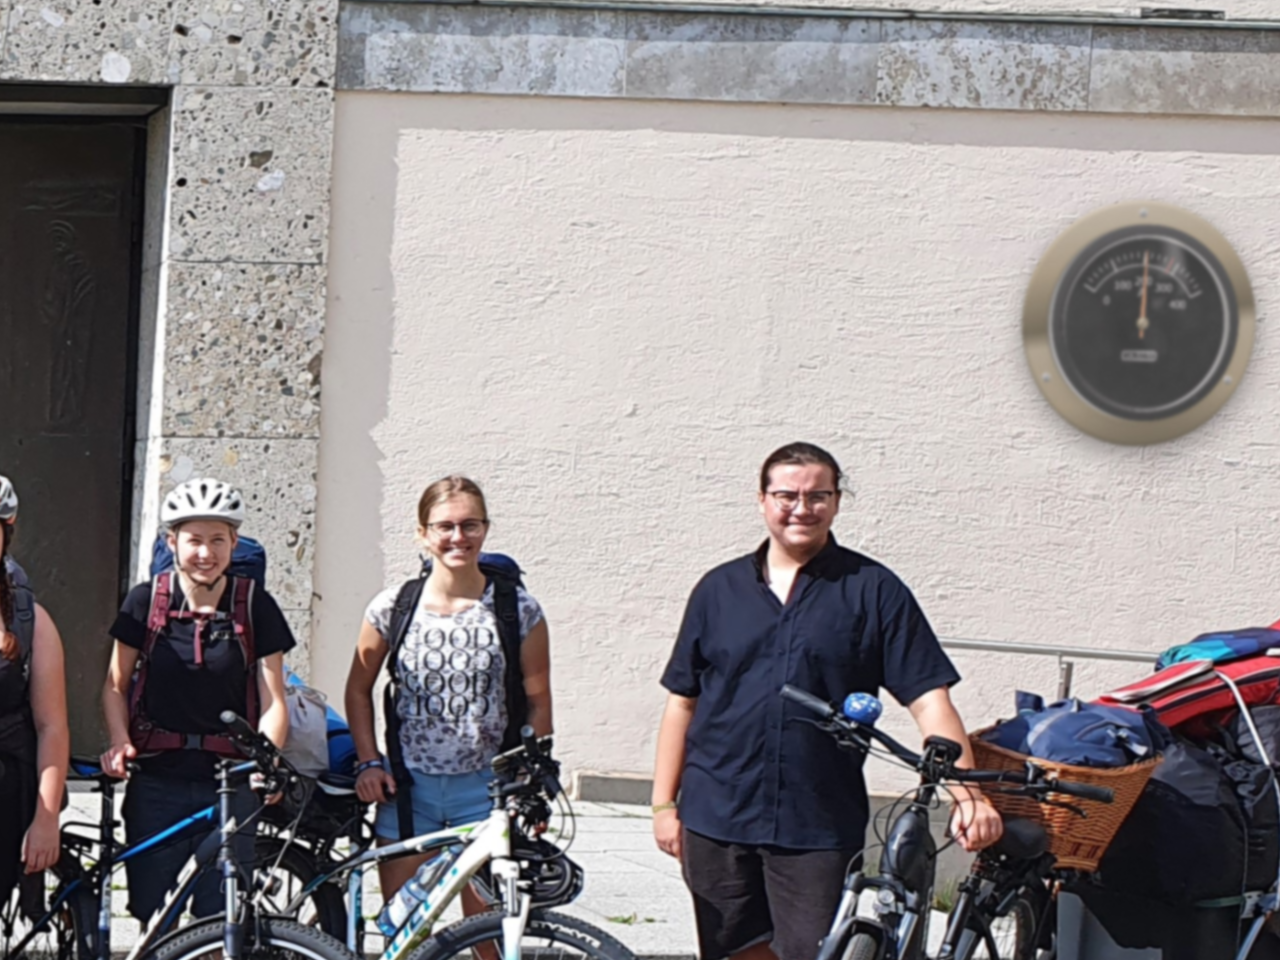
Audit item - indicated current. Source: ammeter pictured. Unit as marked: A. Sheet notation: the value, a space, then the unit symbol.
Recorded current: 200 A
